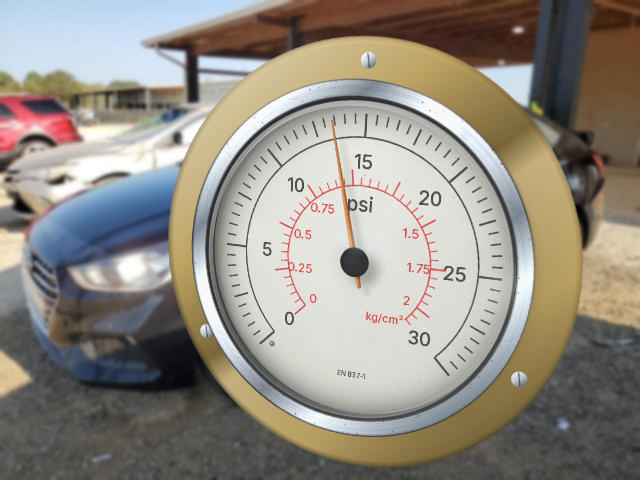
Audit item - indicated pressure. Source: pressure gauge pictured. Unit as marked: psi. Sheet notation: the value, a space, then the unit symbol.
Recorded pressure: 13.5 psi
